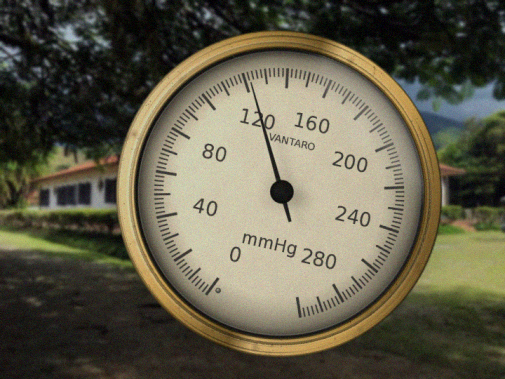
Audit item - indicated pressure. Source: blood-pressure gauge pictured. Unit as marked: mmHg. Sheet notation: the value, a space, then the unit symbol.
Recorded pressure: 122 mmHg
